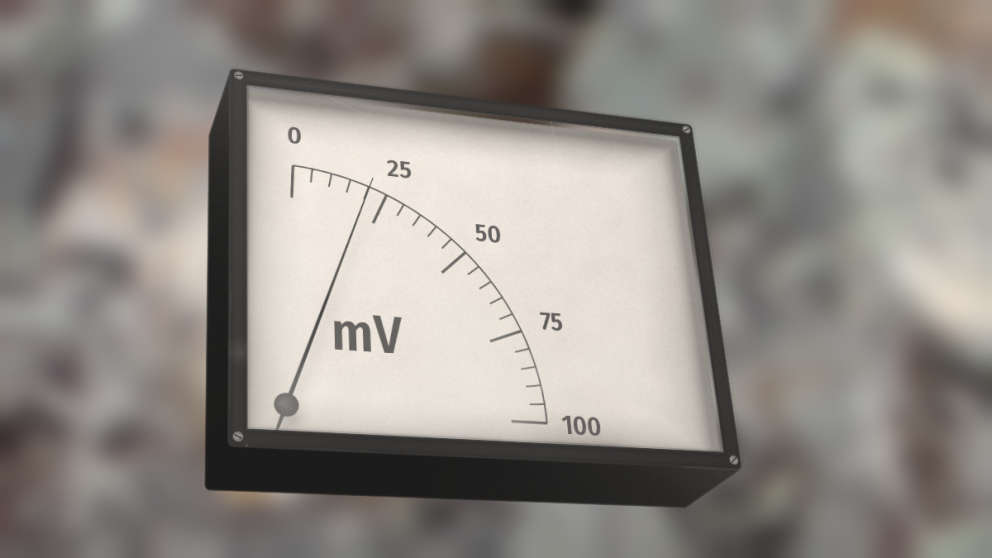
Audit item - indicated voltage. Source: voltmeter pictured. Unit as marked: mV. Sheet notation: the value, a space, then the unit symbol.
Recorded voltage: 20 mV
